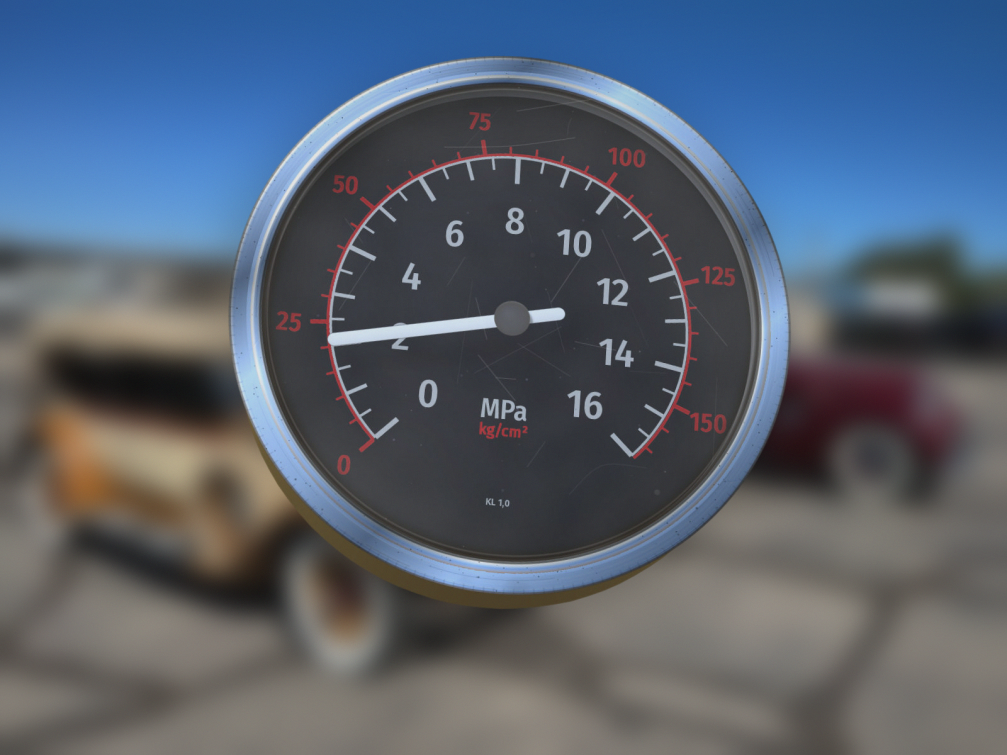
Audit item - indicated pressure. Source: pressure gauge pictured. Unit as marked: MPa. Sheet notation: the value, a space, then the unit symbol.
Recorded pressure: 2 MPa
